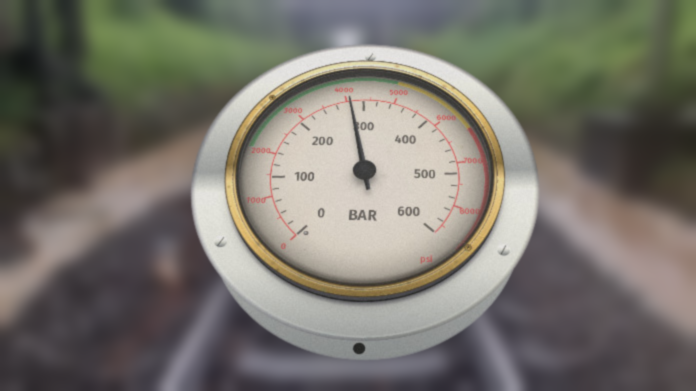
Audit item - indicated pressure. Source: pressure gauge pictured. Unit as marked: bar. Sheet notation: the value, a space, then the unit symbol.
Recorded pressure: 280 bar
